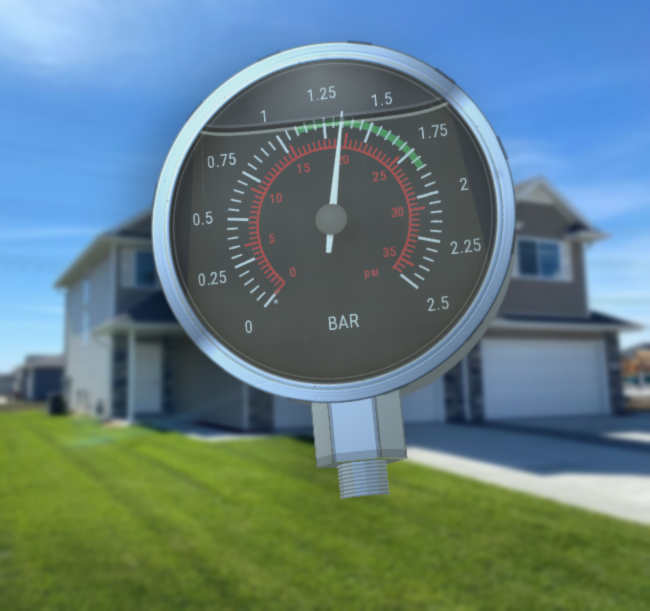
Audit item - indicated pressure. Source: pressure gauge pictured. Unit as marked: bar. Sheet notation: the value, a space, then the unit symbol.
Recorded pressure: 1.35 bar
